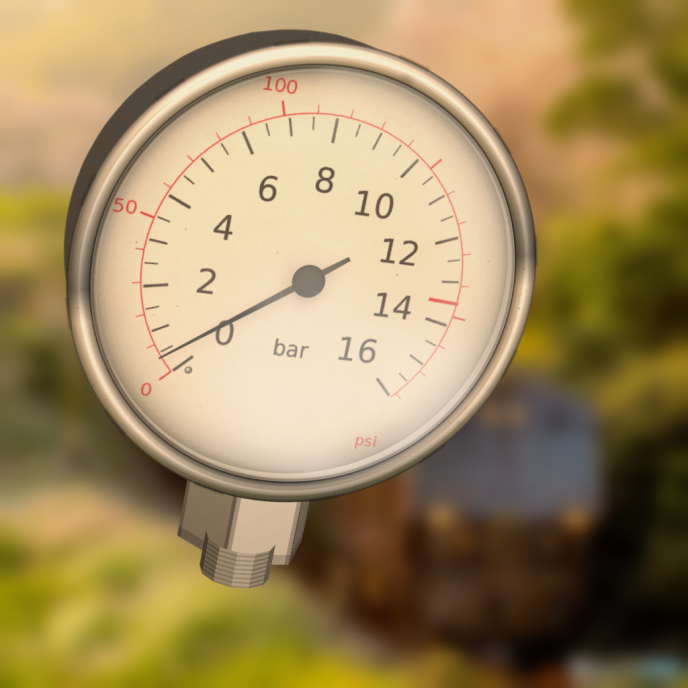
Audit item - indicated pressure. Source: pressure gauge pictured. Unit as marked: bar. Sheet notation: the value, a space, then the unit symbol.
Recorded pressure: 0.5 bar
